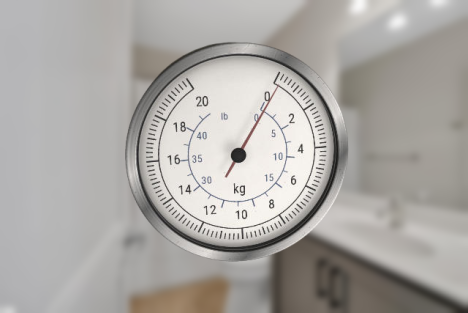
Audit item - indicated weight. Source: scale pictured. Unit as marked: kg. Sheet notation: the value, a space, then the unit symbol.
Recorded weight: 0.2 kg
